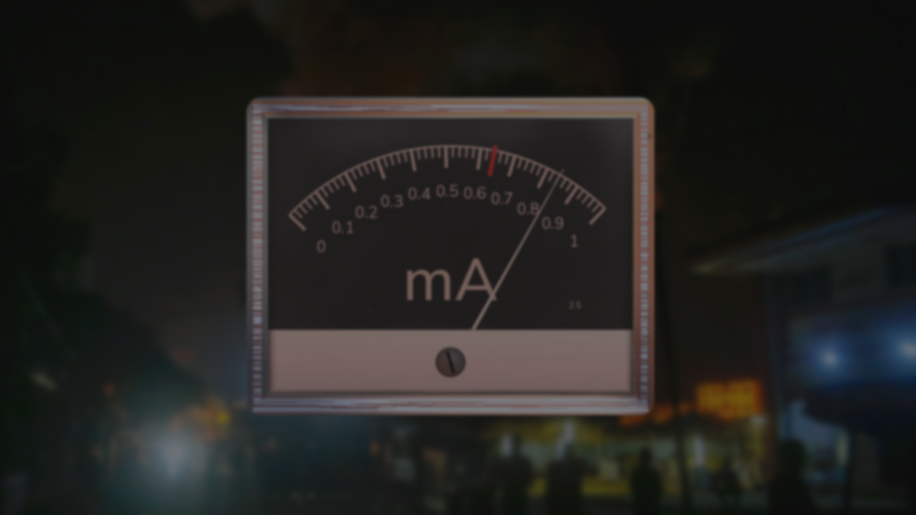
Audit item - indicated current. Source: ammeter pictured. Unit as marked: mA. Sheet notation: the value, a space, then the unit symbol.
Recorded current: 0.84 mA
